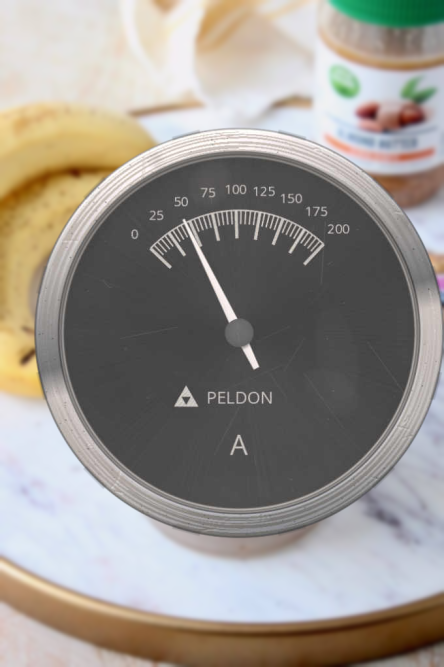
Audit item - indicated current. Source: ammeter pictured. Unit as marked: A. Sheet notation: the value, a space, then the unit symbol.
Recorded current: 45 A
